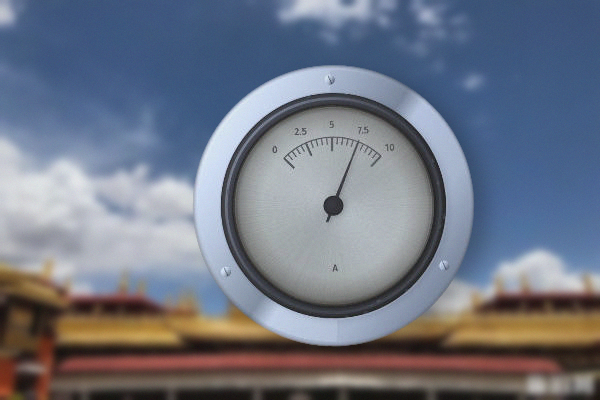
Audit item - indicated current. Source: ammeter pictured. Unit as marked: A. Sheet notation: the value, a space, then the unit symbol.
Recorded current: 7.5 A
